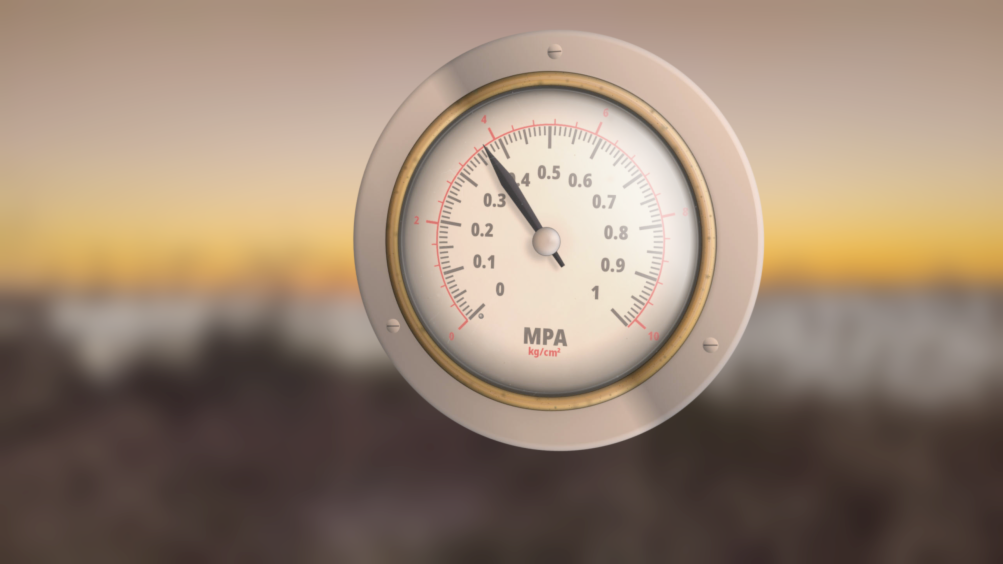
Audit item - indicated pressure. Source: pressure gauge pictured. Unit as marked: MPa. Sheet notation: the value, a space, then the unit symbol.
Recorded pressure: 0.37 MPa
